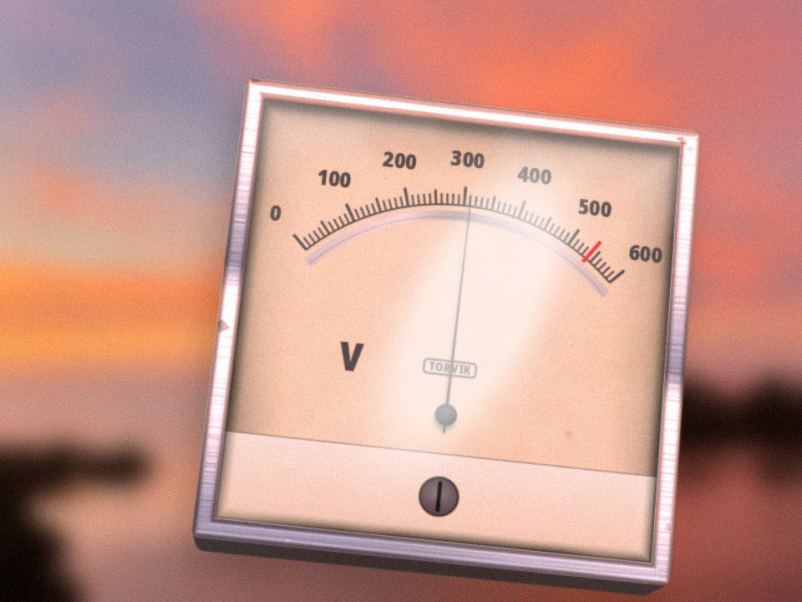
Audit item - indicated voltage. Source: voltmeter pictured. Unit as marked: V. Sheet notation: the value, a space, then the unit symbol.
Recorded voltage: 310 V
